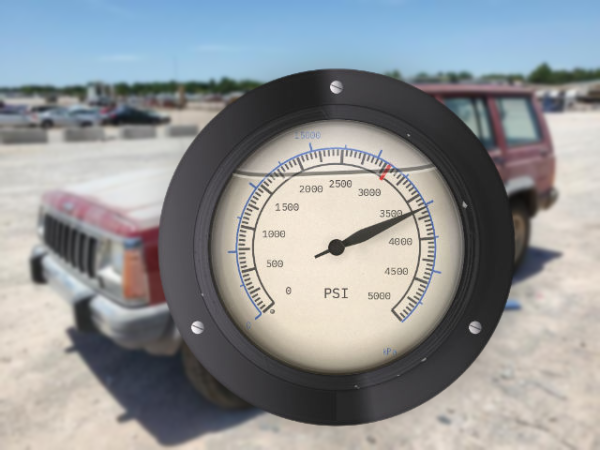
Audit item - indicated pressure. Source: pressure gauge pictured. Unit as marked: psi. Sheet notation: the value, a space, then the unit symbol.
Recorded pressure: 3650 psi
